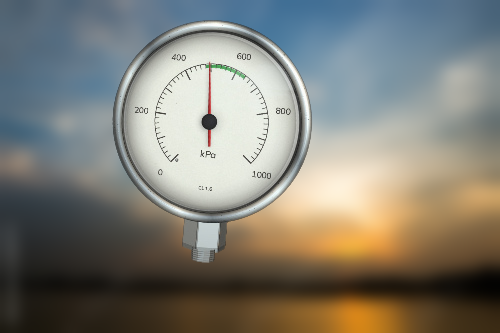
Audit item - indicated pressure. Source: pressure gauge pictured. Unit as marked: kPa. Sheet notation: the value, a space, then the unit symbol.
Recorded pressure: 500 kPa
